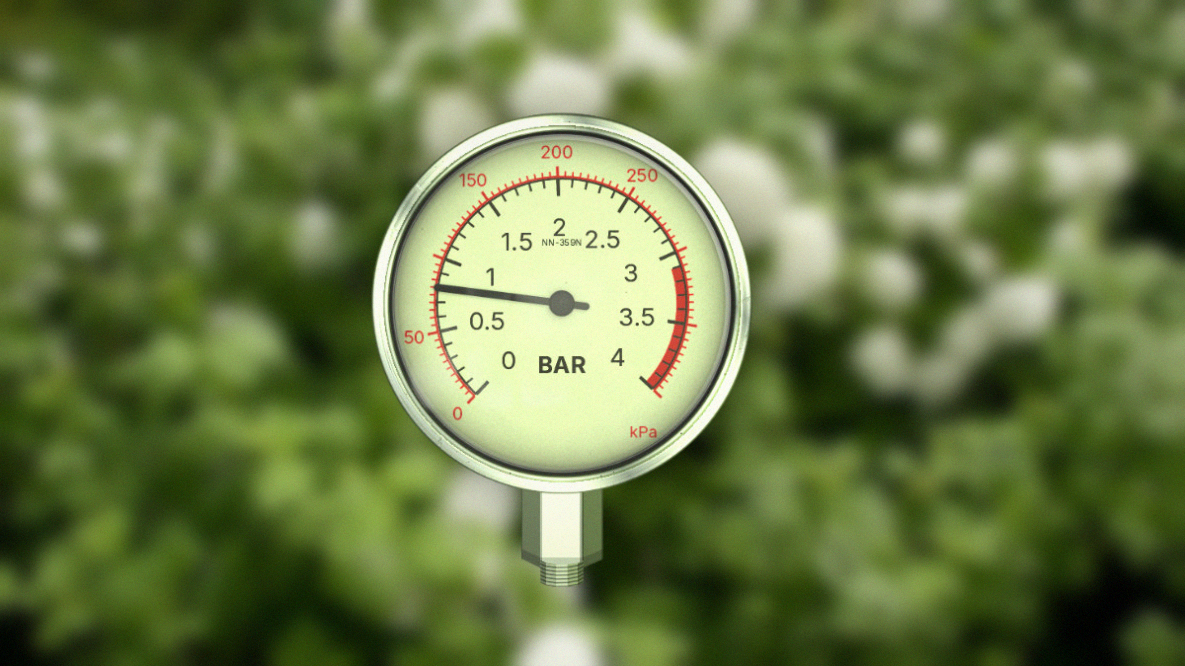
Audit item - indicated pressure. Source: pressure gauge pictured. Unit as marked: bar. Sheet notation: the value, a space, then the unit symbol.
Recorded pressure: 0.8 bar
